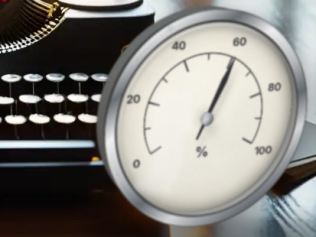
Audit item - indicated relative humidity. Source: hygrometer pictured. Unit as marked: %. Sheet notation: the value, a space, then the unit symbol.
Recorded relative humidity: 60 %
